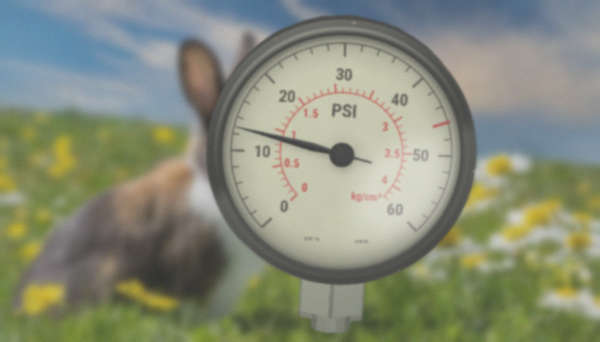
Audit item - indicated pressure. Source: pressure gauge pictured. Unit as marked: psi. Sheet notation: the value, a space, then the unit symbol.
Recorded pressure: 13 psi
